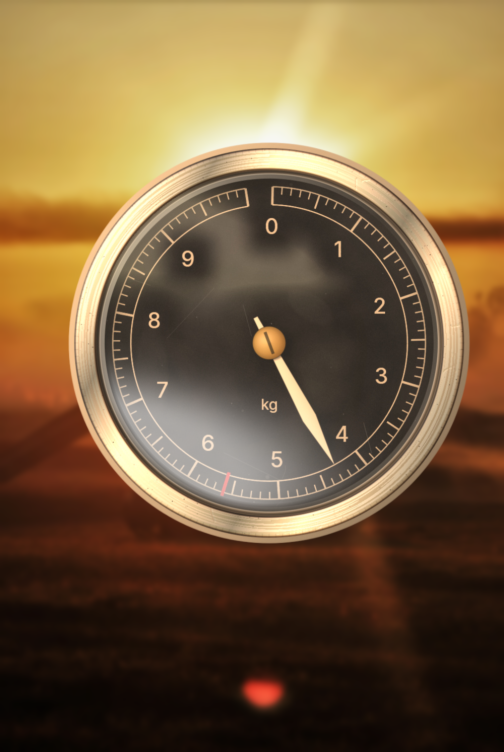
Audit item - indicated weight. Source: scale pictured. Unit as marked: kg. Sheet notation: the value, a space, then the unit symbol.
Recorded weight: 4.3 kg
